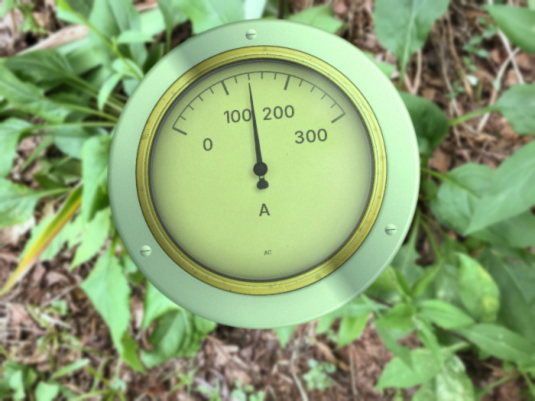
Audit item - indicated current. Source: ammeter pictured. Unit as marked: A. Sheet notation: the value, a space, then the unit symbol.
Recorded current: 140 A
